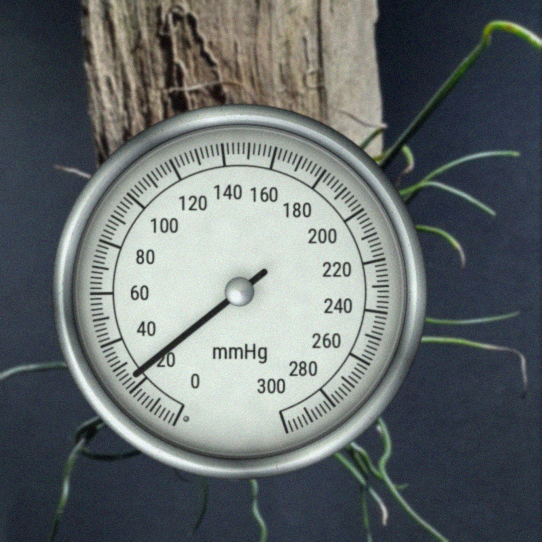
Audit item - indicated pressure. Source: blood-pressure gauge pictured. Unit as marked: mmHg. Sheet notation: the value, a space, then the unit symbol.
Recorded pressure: 24 mmHg
